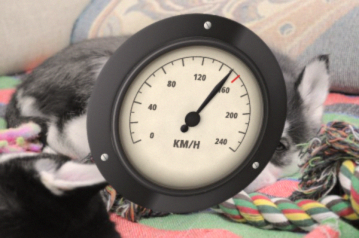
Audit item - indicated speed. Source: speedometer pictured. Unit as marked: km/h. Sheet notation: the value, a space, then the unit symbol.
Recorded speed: 150 km/h
